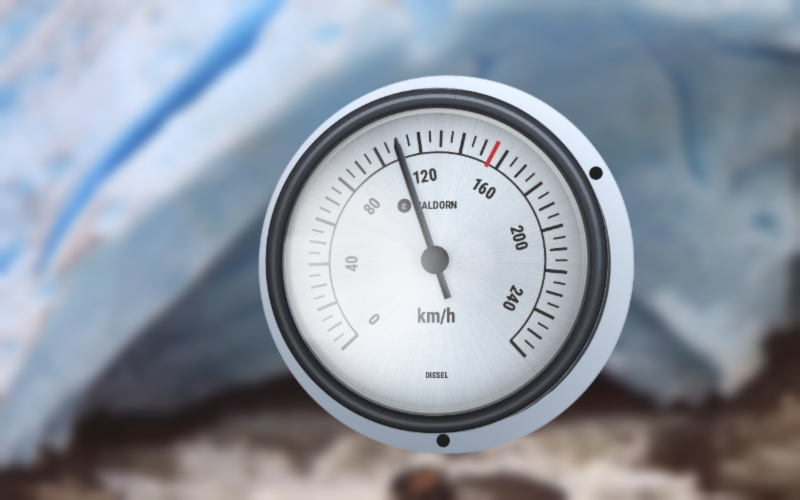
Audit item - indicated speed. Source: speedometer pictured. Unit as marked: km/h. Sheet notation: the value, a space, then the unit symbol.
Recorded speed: 110 km/h
